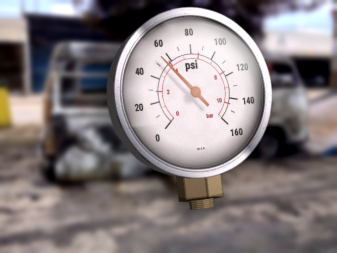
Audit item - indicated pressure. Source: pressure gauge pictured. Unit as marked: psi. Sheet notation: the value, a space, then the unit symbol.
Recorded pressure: 55 psi
